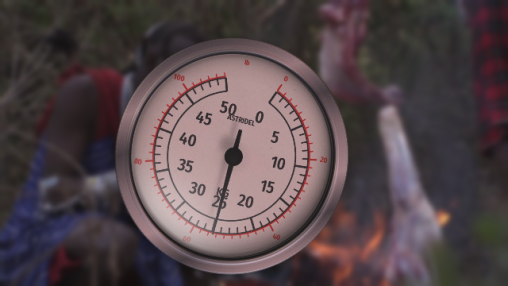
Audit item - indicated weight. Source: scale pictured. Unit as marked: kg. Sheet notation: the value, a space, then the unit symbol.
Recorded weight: 25 kg
